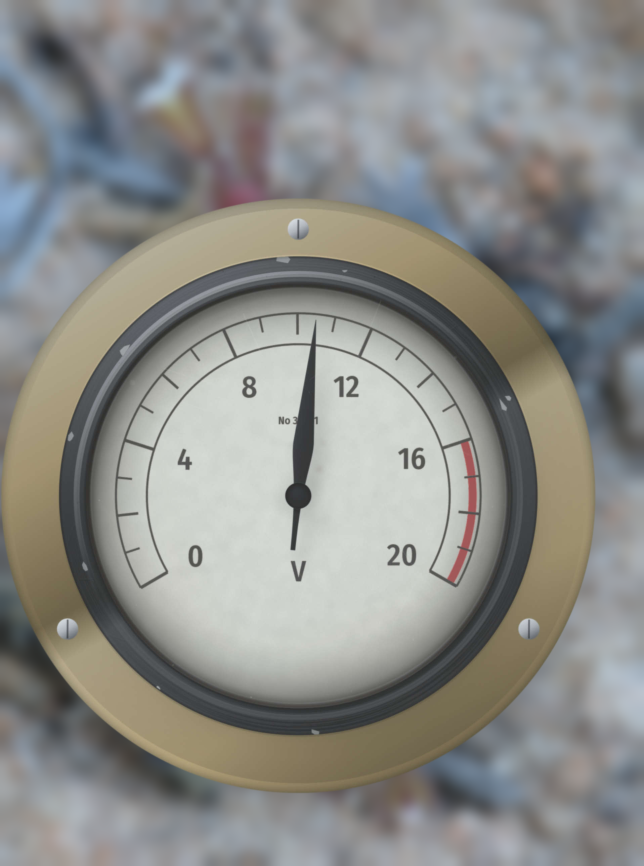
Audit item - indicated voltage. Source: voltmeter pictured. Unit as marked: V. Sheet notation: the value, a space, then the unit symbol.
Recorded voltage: 10.5 V
